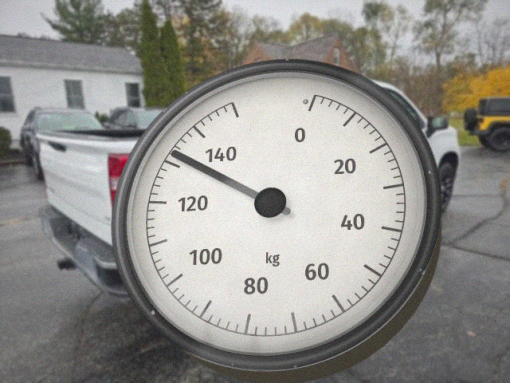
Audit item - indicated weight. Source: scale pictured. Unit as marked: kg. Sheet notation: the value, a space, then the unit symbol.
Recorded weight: 132 kg
